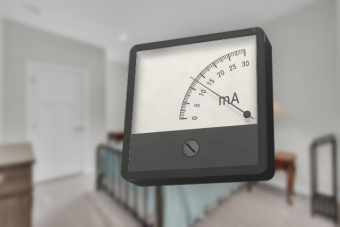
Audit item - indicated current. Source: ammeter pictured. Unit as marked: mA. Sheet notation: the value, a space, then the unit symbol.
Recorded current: 12.5 mA
